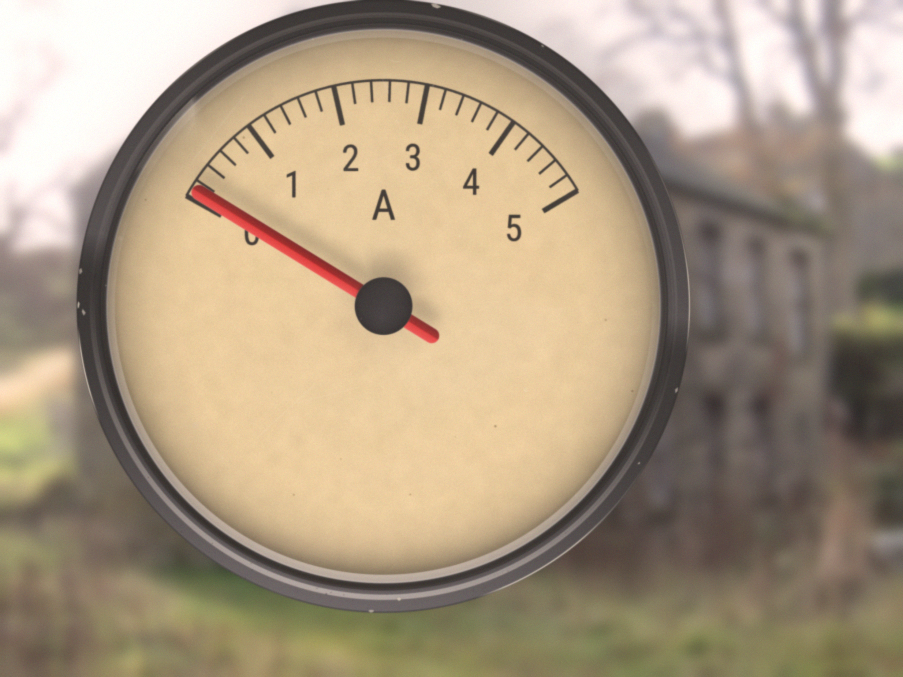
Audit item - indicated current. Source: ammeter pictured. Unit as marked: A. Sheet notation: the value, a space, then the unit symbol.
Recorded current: 0.1 A
